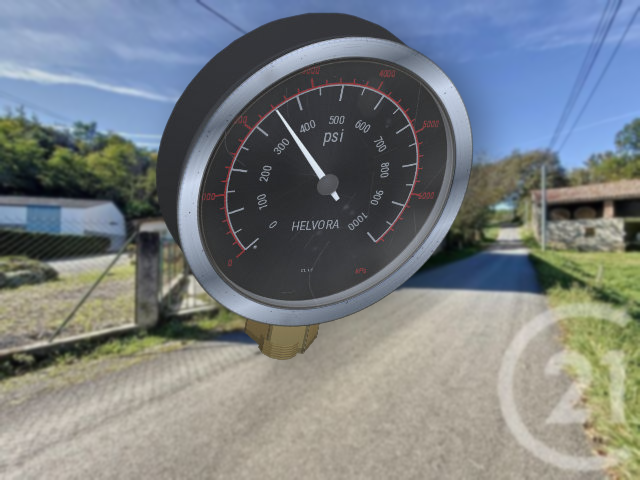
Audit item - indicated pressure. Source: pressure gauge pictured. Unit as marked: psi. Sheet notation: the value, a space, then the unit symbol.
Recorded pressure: 350 psi
